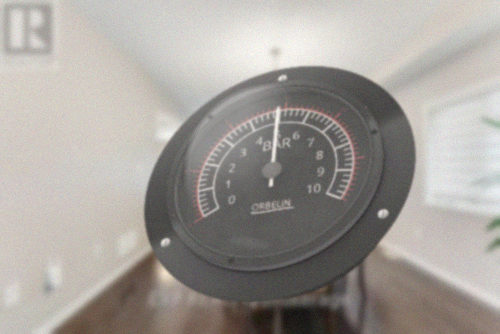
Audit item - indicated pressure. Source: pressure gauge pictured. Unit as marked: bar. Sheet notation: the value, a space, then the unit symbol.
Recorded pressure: 5 bar
